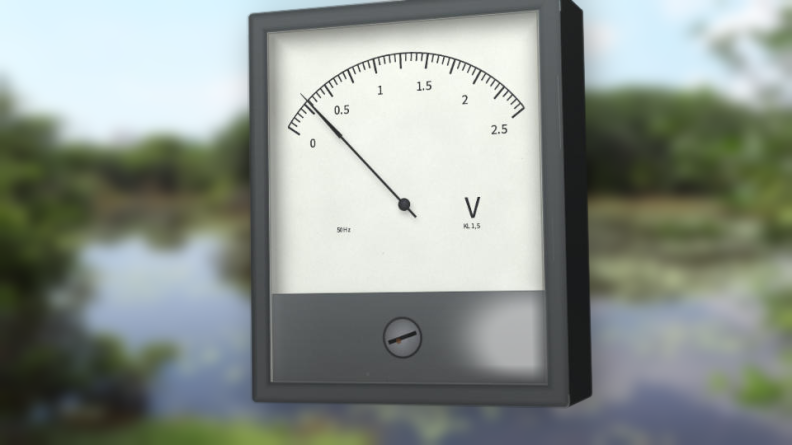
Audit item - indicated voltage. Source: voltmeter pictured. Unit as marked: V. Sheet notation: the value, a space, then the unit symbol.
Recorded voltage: 0.3 V
